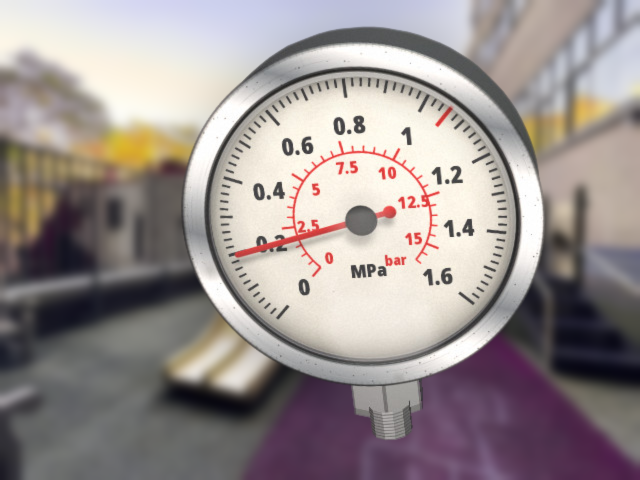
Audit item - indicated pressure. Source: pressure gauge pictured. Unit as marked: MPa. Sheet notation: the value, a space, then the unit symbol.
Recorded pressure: 0.2 MPa
